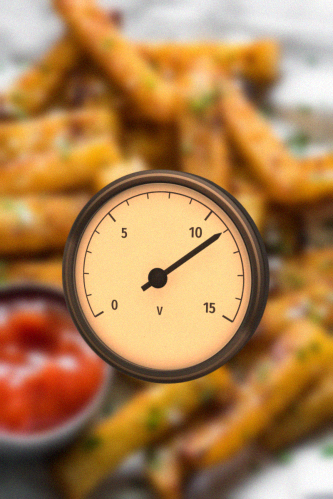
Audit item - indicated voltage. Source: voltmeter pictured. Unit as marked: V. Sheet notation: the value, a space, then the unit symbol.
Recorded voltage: 11 V
